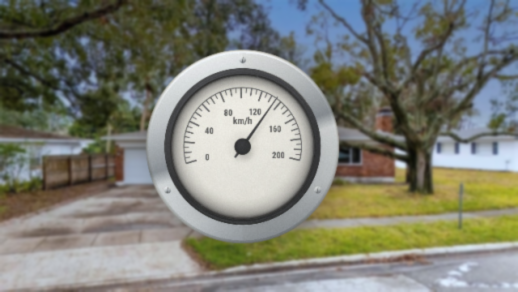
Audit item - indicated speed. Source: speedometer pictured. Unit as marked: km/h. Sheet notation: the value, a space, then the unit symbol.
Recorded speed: 135 km/h
